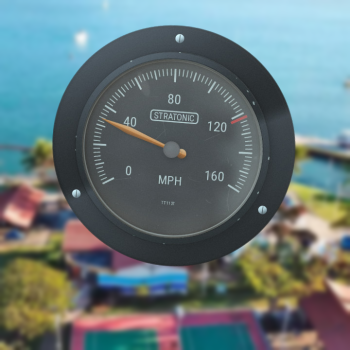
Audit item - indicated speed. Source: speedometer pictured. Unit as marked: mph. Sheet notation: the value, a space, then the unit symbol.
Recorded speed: 34 mph
